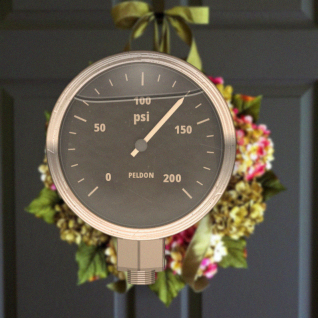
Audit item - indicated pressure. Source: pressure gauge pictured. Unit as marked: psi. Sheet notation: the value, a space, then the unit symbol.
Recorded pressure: 130 psi
